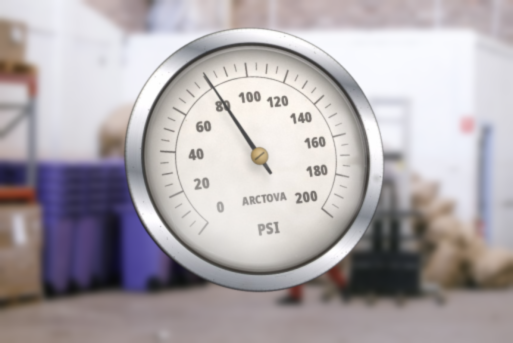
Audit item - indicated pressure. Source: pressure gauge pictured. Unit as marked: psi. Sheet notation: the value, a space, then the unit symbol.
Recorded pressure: 80 psi
